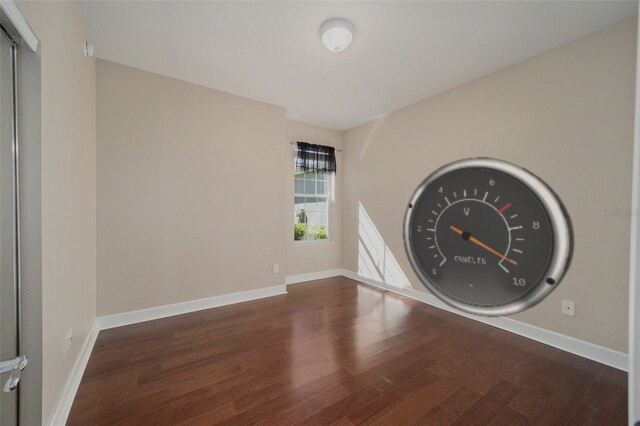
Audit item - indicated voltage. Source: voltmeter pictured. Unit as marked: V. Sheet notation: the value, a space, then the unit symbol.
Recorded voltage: 9.5 V
